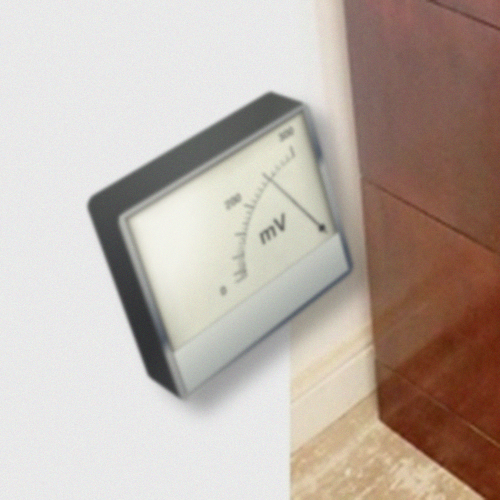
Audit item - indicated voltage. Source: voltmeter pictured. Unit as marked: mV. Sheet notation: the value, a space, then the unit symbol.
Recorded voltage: 250 mV
